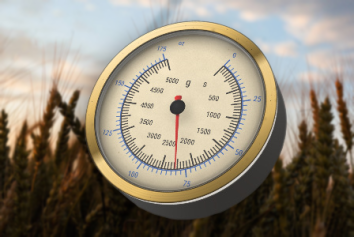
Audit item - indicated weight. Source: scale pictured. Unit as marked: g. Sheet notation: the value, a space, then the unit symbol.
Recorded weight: 2250 g
